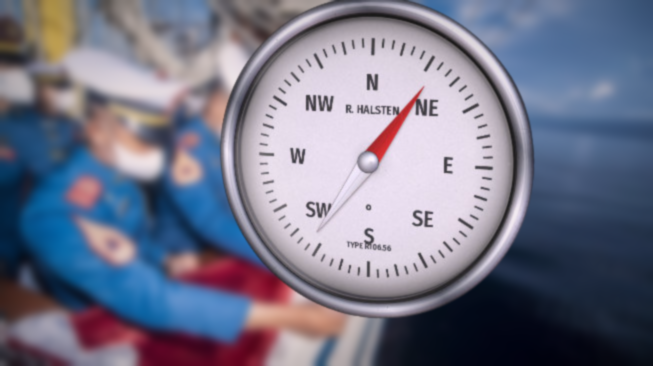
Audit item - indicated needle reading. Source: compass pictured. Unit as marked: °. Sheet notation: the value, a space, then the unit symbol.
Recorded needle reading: 35 °
